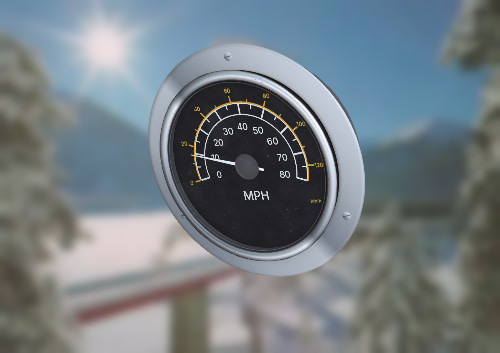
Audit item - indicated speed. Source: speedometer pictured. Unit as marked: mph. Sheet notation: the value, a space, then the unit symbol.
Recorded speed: 10 mph
